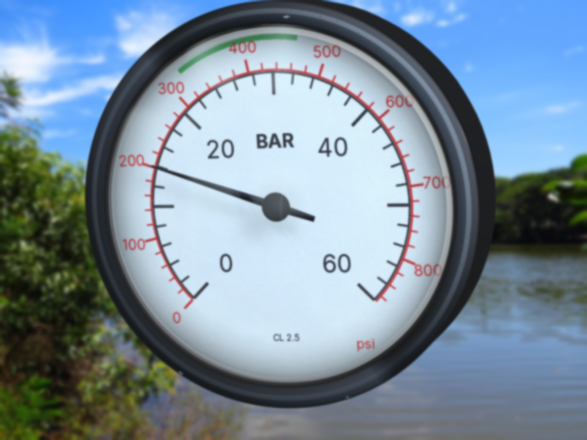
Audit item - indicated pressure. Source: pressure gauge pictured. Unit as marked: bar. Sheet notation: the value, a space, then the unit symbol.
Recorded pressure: 14 bar
